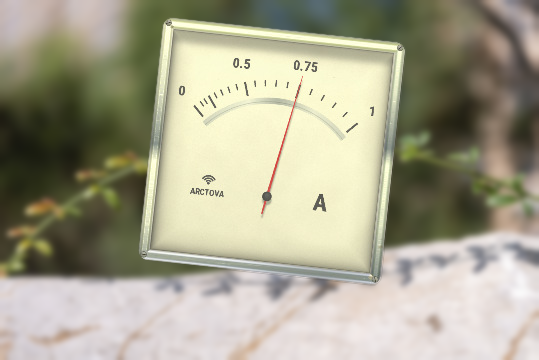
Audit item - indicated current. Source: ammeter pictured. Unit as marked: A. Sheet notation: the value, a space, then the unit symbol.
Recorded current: 0.75 A
